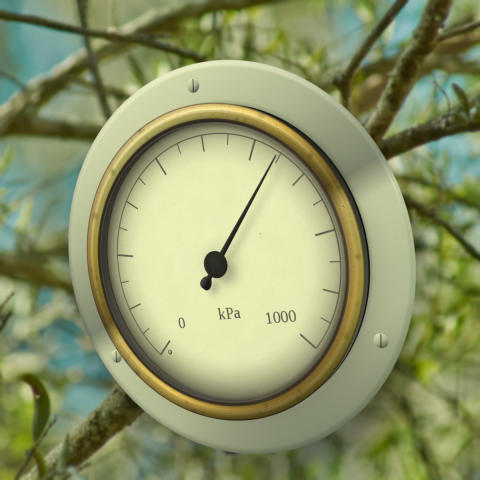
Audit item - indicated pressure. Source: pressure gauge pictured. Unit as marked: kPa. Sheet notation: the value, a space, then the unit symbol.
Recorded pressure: 650 kPa
